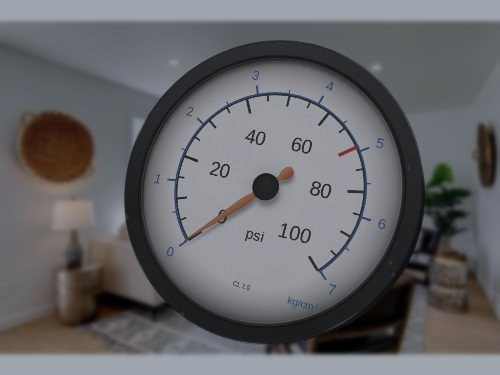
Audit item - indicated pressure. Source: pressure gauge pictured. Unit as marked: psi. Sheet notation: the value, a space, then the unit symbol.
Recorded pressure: 0 psi
